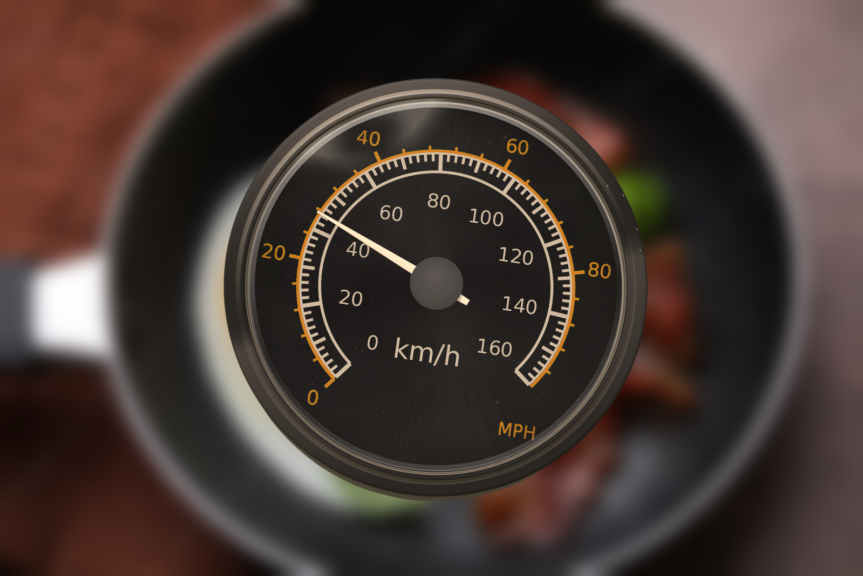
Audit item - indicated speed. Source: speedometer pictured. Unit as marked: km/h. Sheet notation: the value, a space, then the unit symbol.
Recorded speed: 44 km/h
